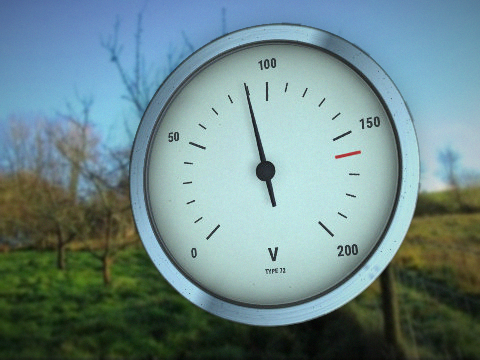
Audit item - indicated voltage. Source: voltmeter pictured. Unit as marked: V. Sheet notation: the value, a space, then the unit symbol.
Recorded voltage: 90 V
